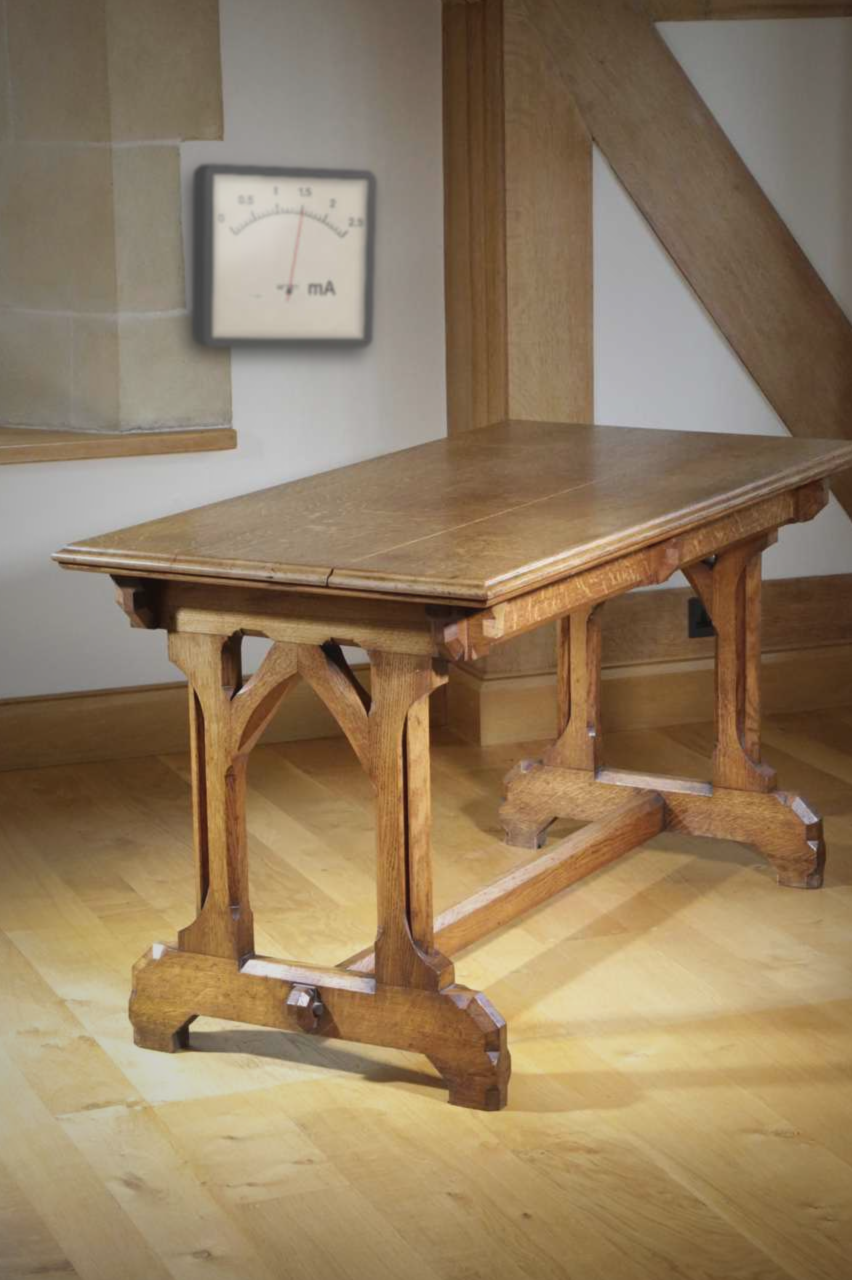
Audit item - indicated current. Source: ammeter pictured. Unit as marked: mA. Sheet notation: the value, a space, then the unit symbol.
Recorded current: 1.5 mA
